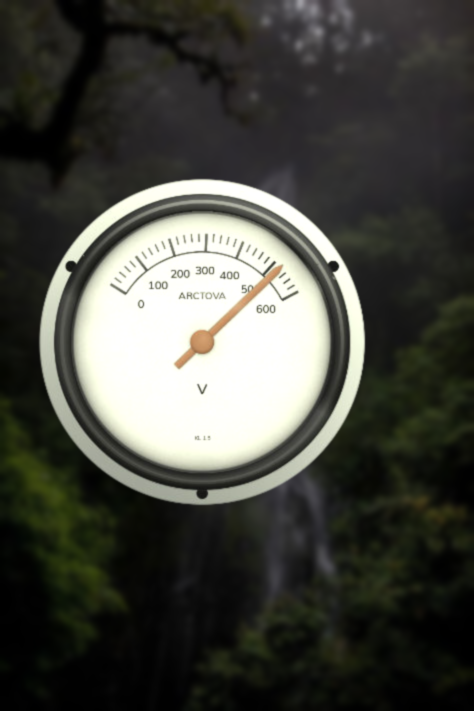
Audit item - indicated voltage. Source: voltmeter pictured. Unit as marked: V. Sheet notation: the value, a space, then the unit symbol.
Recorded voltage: 520 V
